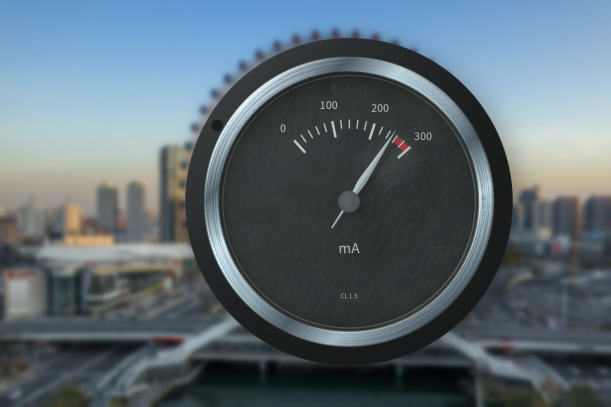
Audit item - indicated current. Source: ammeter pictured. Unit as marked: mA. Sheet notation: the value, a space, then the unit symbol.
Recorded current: 250 mA
